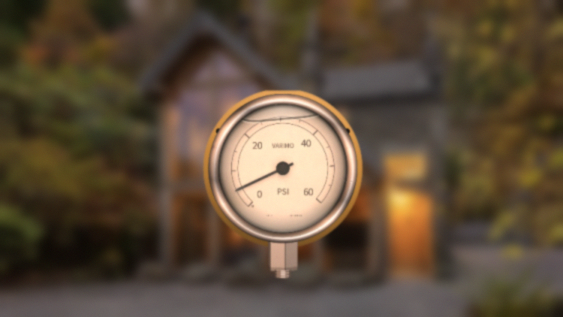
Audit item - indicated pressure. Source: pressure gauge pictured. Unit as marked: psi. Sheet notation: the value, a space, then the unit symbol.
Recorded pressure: 5 psi
